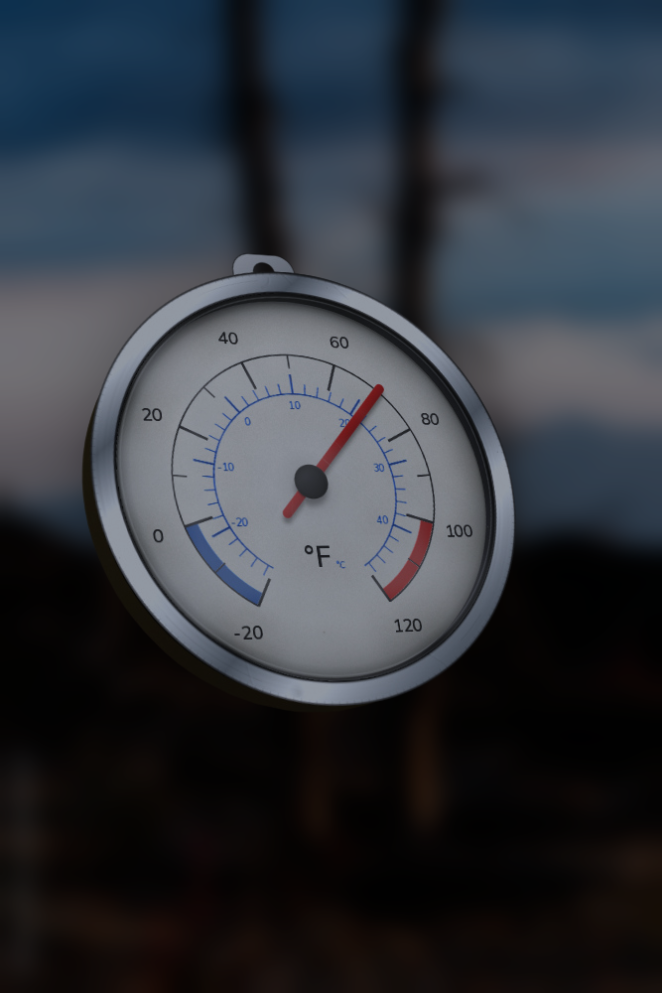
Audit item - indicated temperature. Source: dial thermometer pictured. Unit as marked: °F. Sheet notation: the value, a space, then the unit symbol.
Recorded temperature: 70 °F
